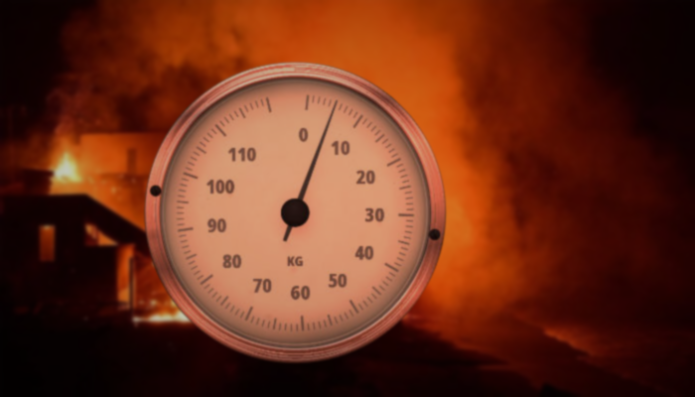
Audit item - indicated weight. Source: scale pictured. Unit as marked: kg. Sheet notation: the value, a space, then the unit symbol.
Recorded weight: 5 kg
